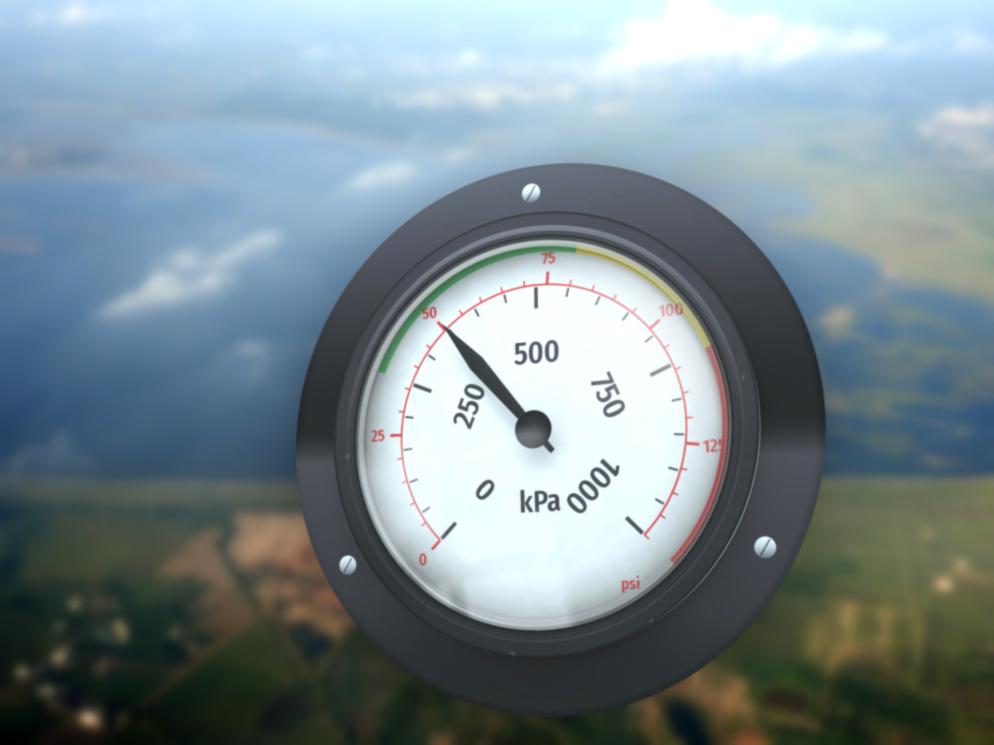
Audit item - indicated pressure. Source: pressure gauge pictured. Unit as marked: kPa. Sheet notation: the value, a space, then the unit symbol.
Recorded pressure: 350 kPa
